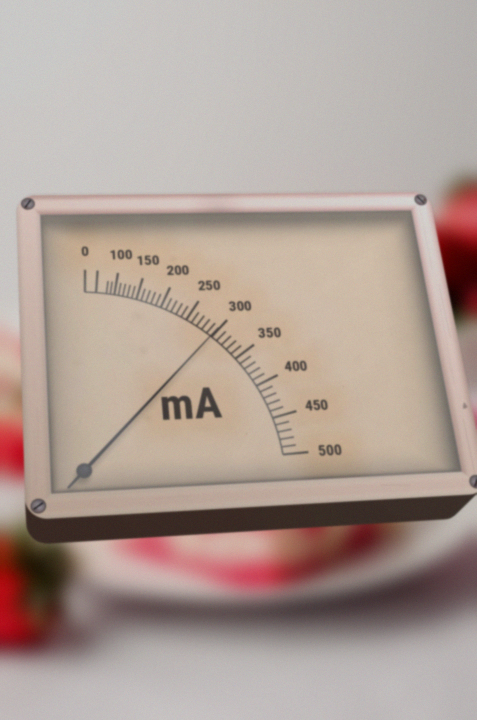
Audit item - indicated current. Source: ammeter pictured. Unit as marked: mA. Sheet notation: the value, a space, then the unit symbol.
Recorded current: 300 mA
